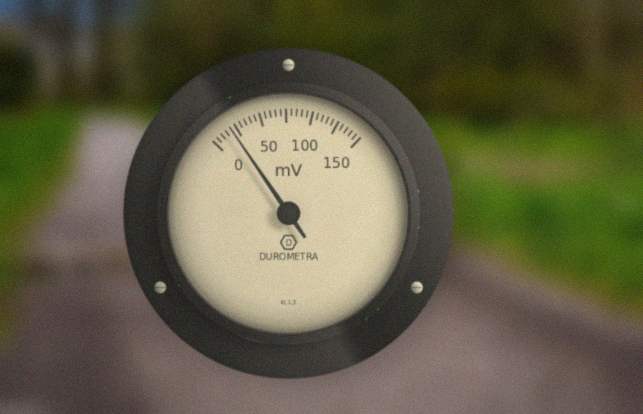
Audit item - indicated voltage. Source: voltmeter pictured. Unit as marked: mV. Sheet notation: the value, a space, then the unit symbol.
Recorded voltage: 20 mV
